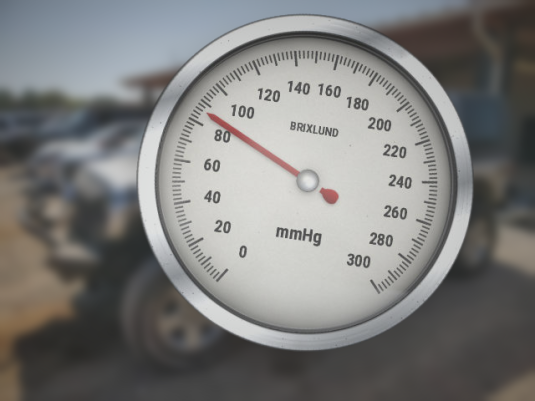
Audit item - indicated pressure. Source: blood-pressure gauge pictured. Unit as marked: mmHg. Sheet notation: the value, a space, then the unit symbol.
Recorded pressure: 86 mmHg
